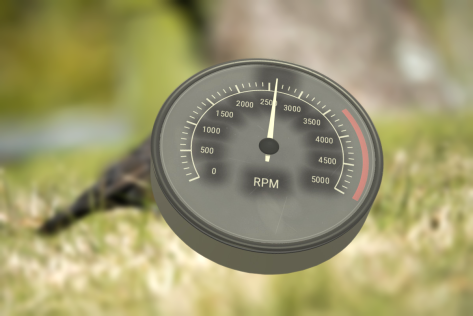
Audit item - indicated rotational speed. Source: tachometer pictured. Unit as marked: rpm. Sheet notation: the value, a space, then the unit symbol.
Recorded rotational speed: 2600 rpm
